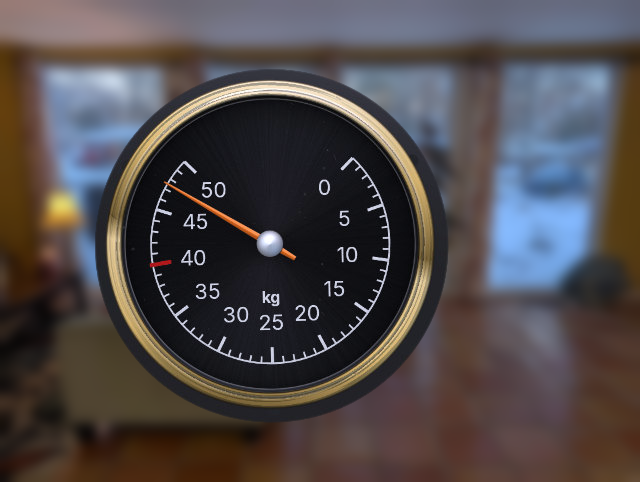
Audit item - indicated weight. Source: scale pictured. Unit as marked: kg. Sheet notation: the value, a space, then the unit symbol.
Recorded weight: 47.5 kg
